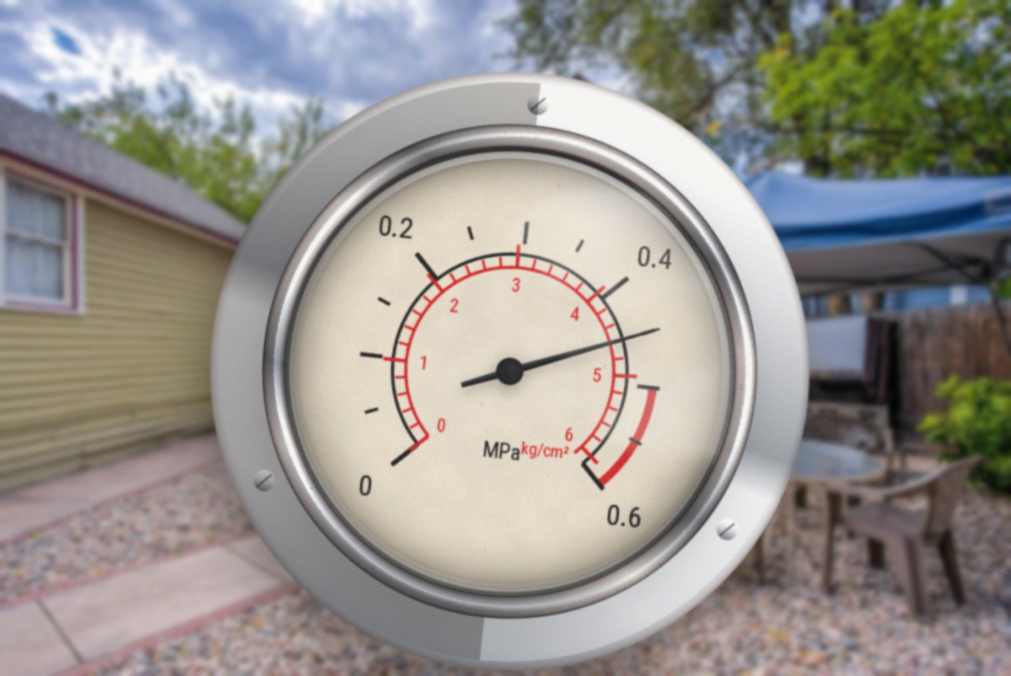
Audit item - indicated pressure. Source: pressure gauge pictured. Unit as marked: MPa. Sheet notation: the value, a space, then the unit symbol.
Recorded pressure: 0.45 MPa
